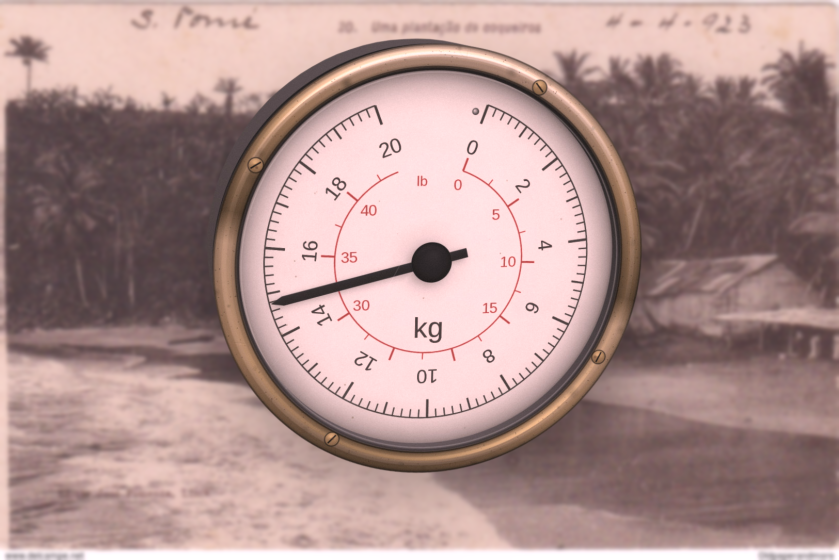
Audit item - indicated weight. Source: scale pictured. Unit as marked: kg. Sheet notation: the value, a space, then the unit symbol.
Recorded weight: 14.8 kg
